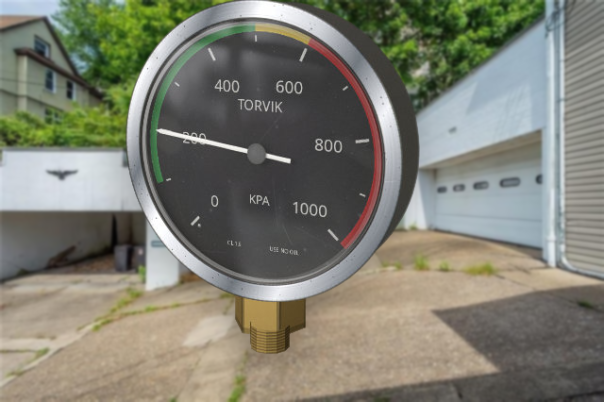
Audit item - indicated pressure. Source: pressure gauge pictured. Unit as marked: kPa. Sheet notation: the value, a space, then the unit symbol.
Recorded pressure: 200 kPa
